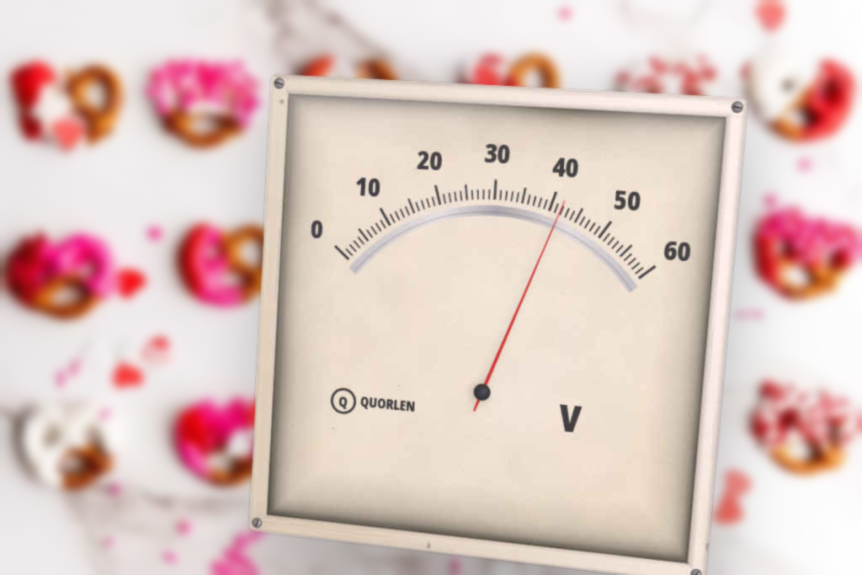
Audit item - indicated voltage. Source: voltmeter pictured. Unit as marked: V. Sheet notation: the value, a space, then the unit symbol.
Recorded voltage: 42 V
